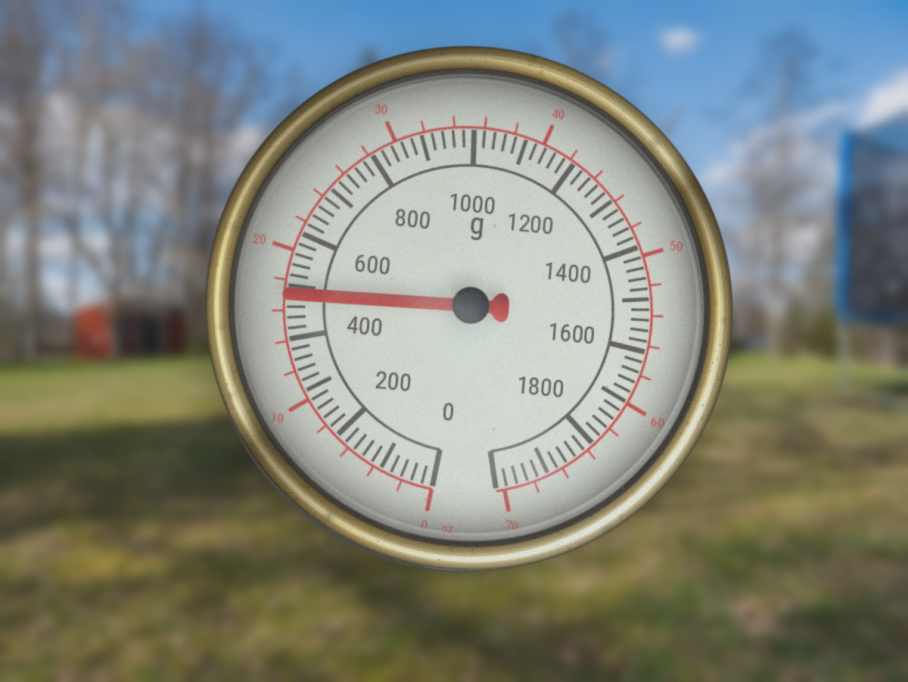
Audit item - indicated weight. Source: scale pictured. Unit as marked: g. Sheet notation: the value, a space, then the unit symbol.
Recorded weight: 480 g
